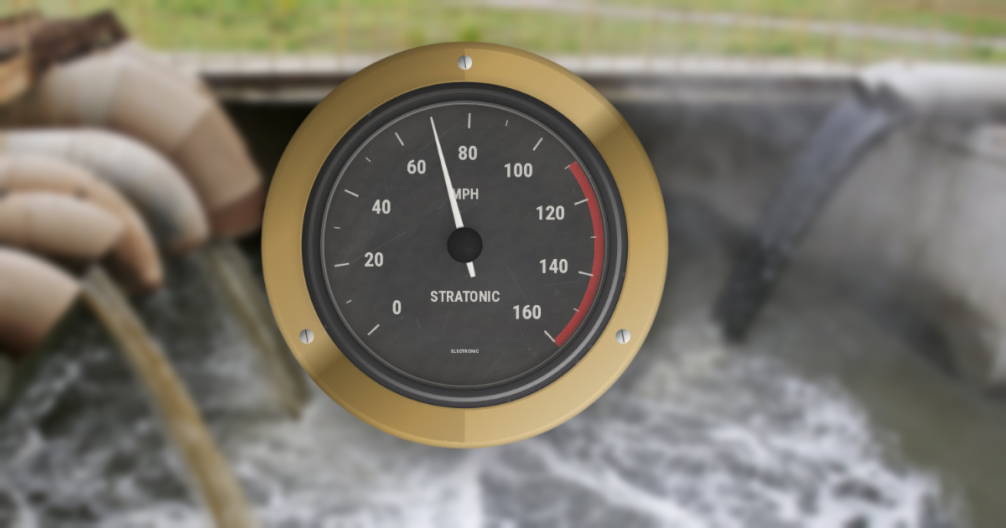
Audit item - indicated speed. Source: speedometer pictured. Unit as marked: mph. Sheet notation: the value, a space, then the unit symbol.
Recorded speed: 70 mph
